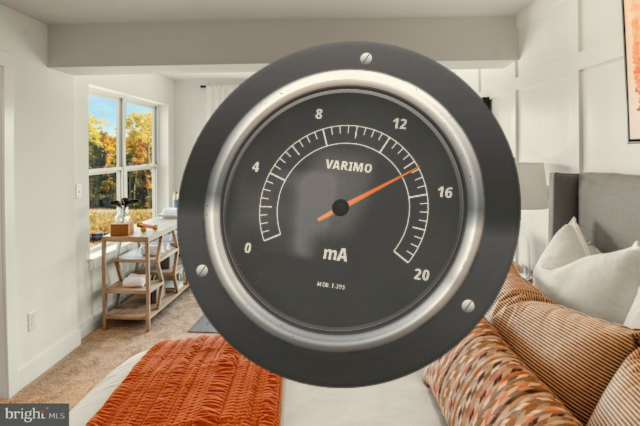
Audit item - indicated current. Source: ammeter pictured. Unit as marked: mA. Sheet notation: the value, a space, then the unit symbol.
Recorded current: 14.5 mA
